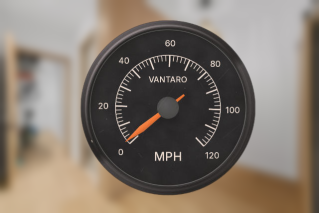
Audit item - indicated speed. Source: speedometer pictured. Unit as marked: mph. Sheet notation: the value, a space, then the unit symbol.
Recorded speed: 2 mph
